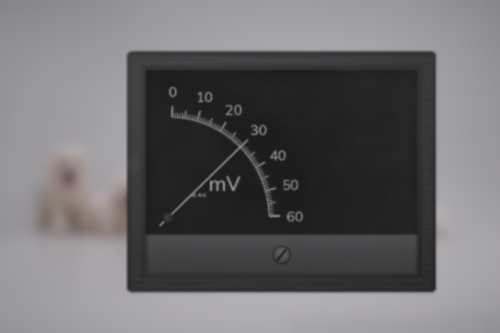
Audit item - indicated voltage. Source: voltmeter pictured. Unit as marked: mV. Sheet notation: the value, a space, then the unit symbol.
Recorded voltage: 30 mV
